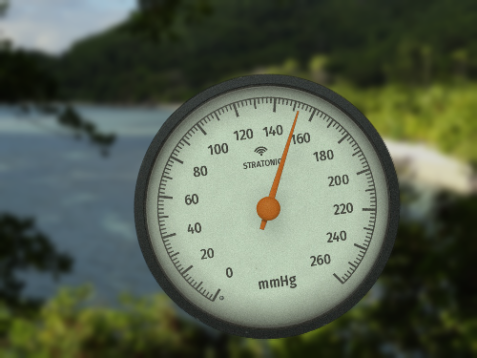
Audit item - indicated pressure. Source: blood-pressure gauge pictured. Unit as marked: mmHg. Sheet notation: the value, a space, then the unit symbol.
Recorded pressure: 152 mmHg
